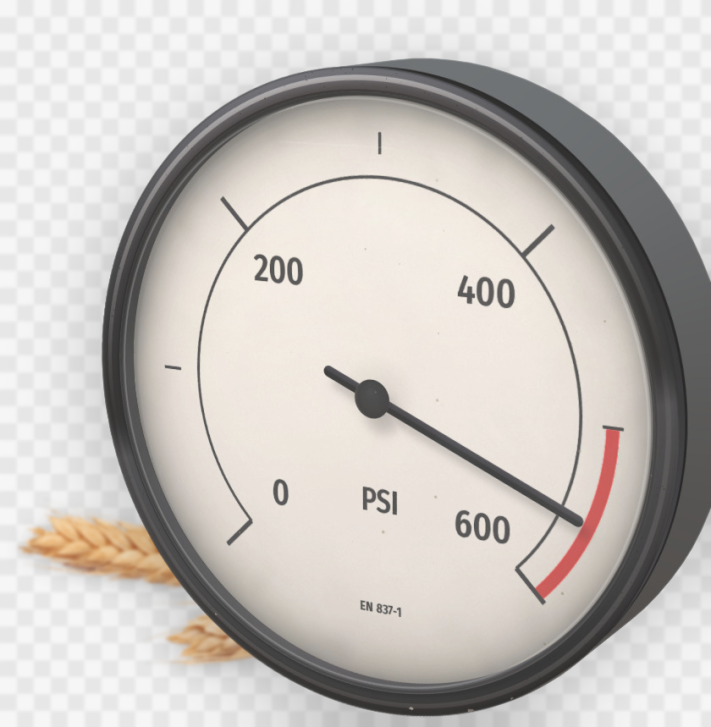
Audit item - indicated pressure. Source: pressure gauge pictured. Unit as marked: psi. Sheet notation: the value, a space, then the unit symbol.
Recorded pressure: 550 psi
